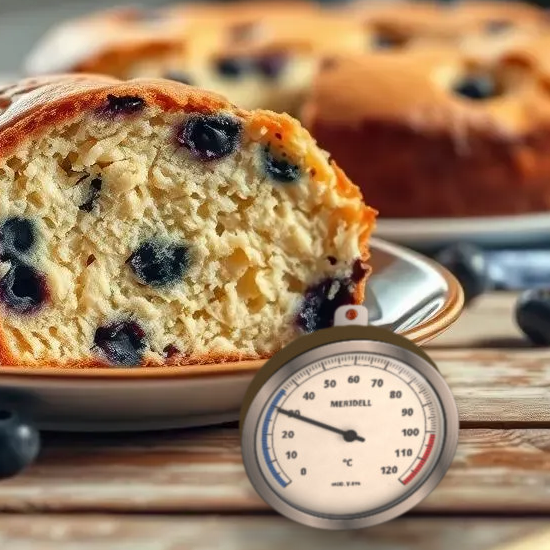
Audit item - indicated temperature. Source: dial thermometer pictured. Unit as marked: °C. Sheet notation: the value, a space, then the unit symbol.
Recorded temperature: 30 °C
